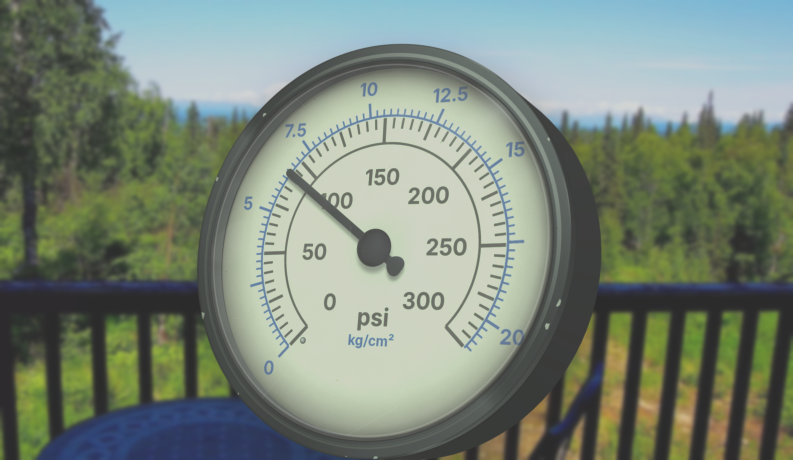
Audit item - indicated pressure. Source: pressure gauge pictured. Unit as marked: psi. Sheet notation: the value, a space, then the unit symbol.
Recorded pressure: 92.5 psi
